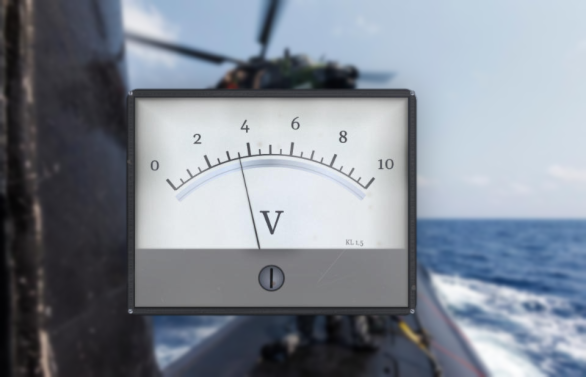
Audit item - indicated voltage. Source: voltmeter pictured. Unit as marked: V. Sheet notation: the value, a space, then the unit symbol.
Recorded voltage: 3.5 V
